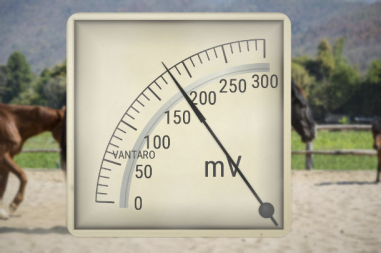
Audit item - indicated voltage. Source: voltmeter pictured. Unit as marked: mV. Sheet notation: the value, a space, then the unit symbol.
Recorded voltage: 180 mV
